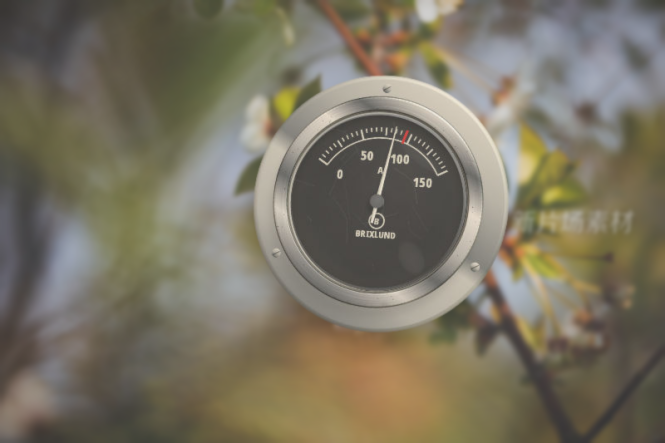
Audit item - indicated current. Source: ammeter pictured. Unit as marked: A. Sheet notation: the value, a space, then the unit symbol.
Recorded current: 85 A
